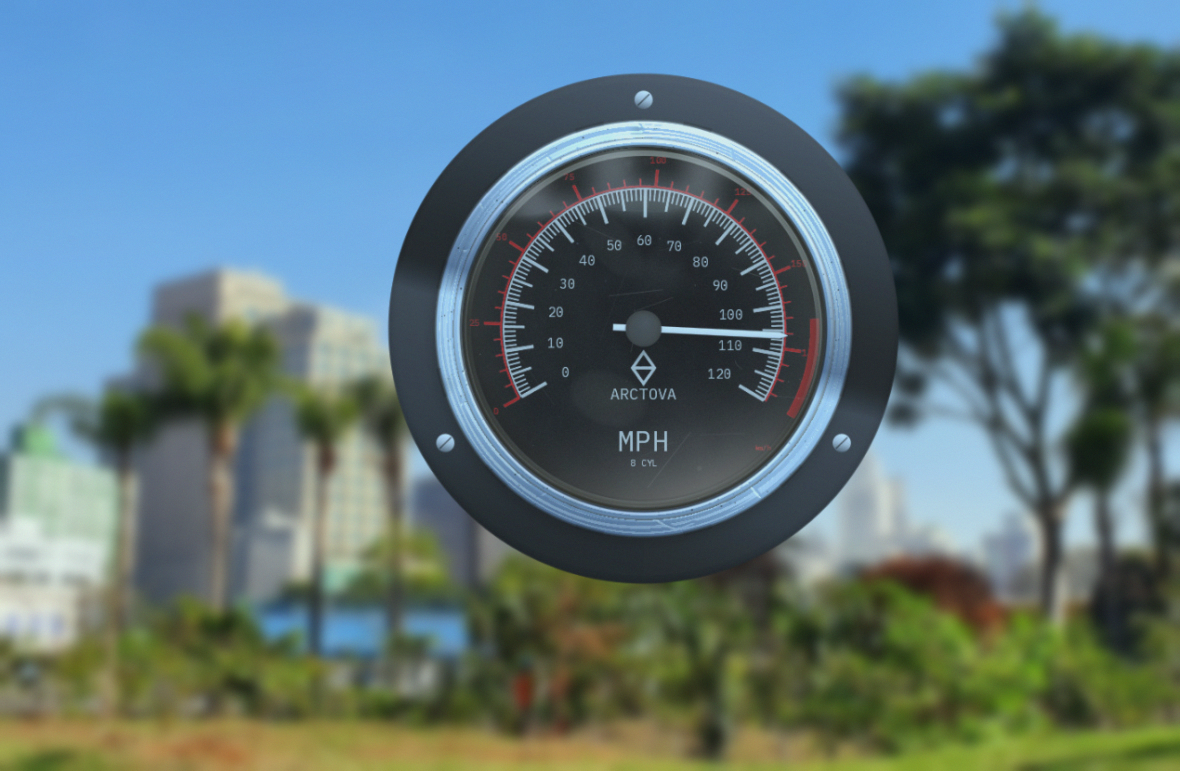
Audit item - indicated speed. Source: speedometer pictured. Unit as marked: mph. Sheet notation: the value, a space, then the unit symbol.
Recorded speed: 106 mph
